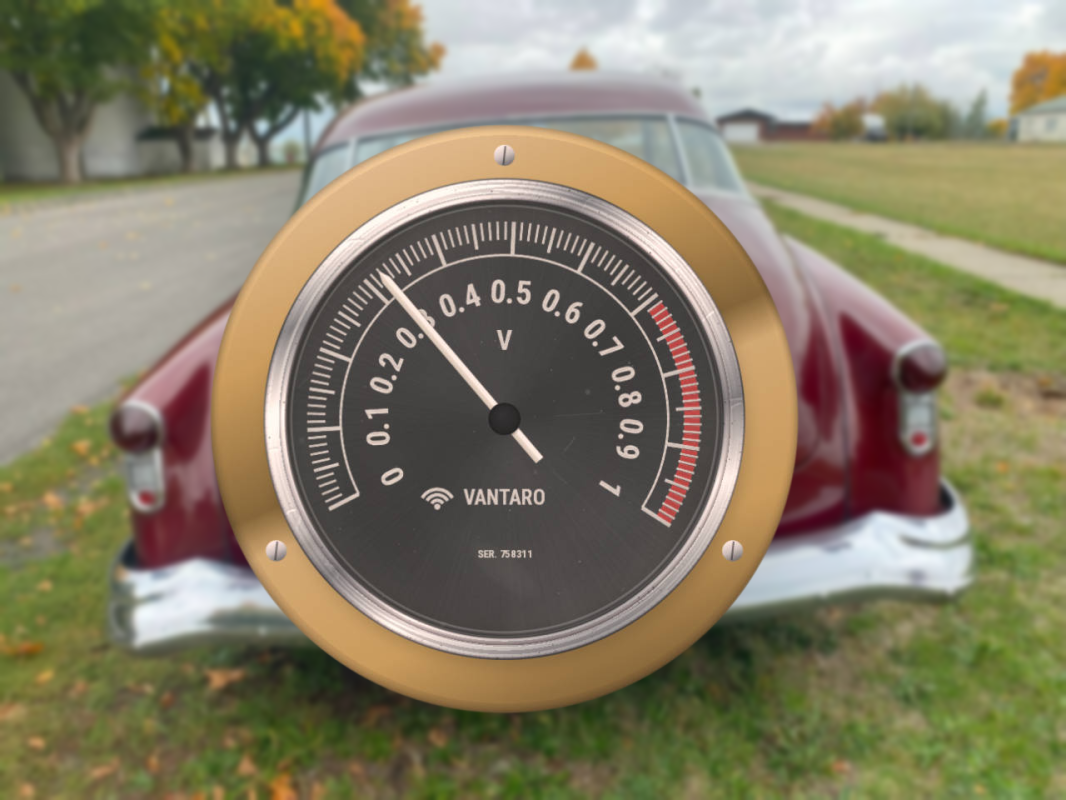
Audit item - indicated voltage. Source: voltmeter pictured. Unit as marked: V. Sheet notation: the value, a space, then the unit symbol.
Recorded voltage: 0.32 V
